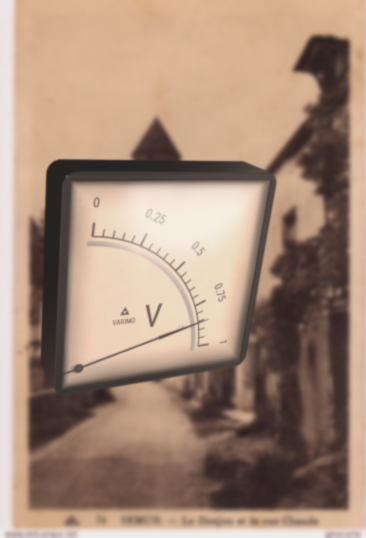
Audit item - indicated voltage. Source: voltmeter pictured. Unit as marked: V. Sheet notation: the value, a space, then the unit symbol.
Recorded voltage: 0.85 V
